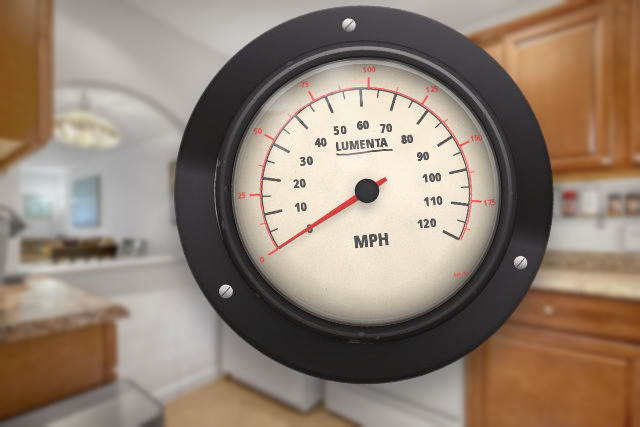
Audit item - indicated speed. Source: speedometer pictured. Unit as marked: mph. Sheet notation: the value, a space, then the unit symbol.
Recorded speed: 0 mph
